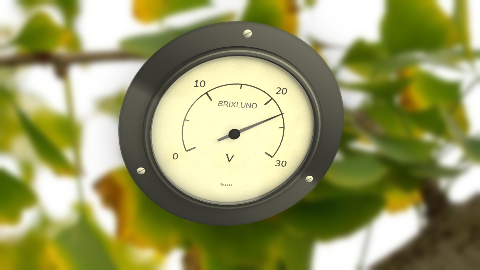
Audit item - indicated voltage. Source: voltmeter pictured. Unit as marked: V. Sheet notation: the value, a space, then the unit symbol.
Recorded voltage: 22.5 V
